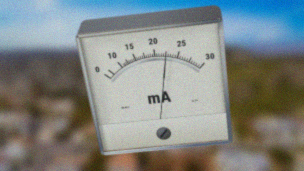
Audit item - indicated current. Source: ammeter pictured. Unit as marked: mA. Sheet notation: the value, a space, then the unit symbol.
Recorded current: 22.5 mA
